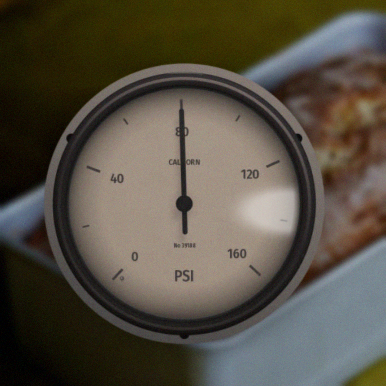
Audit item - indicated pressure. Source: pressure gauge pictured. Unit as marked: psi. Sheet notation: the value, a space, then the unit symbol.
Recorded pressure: 80 psi
